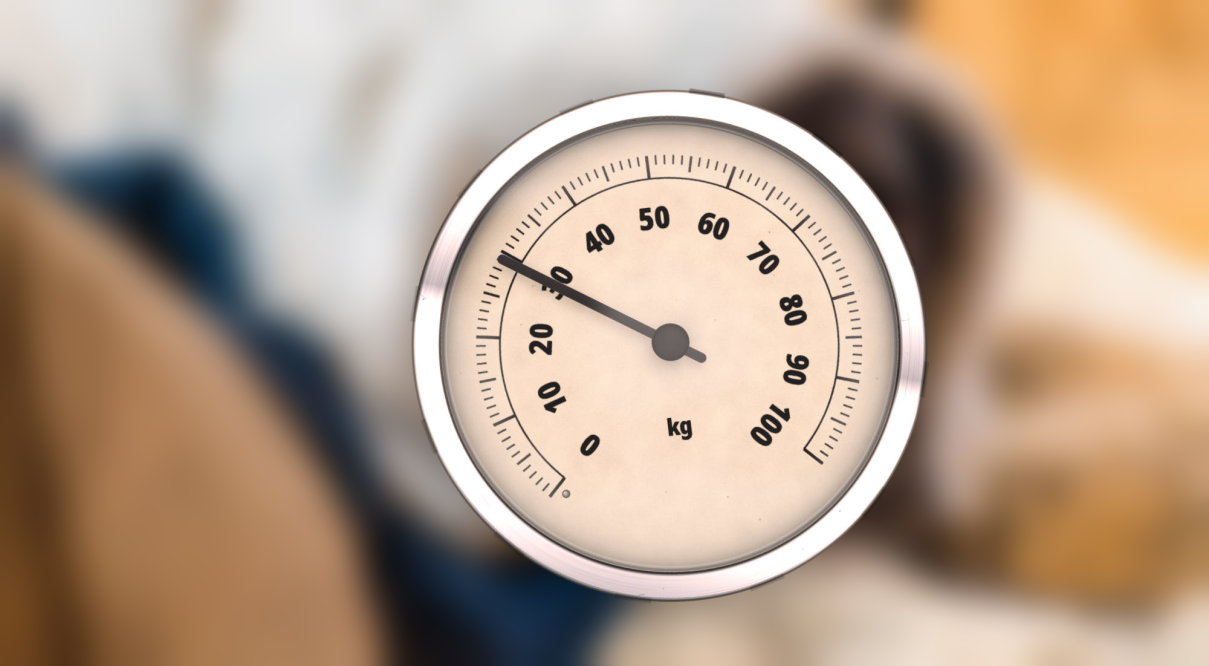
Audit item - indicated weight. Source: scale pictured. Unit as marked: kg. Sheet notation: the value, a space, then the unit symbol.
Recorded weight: 29 kg
